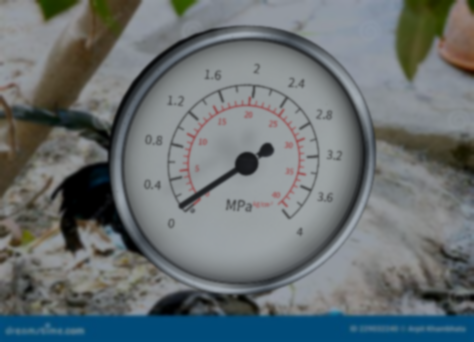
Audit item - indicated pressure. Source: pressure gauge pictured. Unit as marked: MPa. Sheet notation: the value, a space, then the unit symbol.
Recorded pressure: 0.1 MPa
